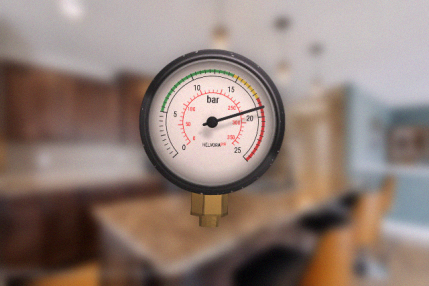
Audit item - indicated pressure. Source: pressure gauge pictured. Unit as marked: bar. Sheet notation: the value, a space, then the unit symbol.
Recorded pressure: 19 bar
